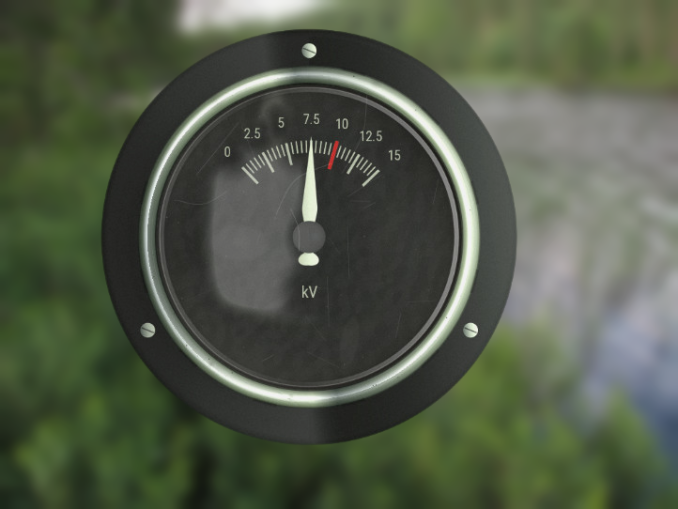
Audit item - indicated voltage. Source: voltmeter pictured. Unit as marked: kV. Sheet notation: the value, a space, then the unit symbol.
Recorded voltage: 7.5 kV
